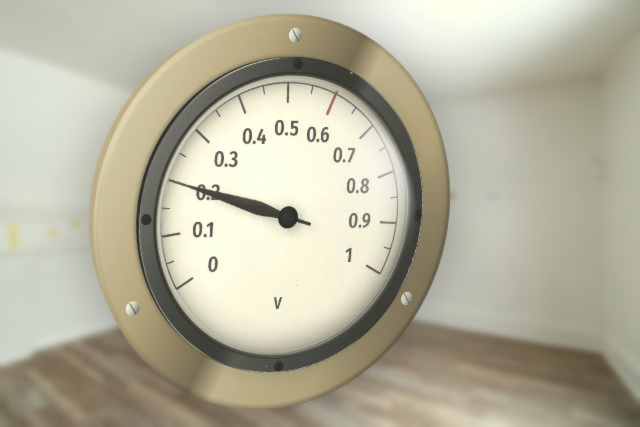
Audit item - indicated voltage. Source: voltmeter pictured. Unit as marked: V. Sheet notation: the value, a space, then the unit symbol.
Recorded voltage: 0.2 V
